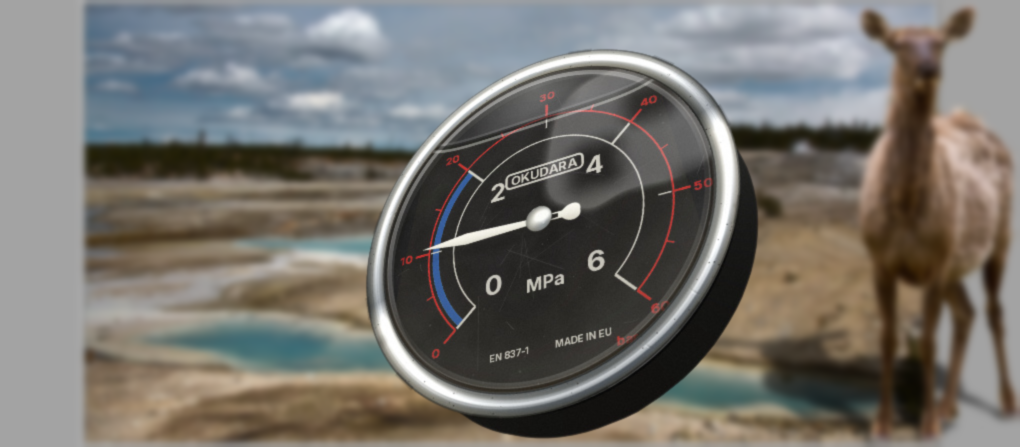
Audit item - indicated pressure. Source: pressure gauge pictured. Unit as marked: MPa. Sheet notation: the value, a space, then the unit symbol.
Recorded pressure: 1 MPa
